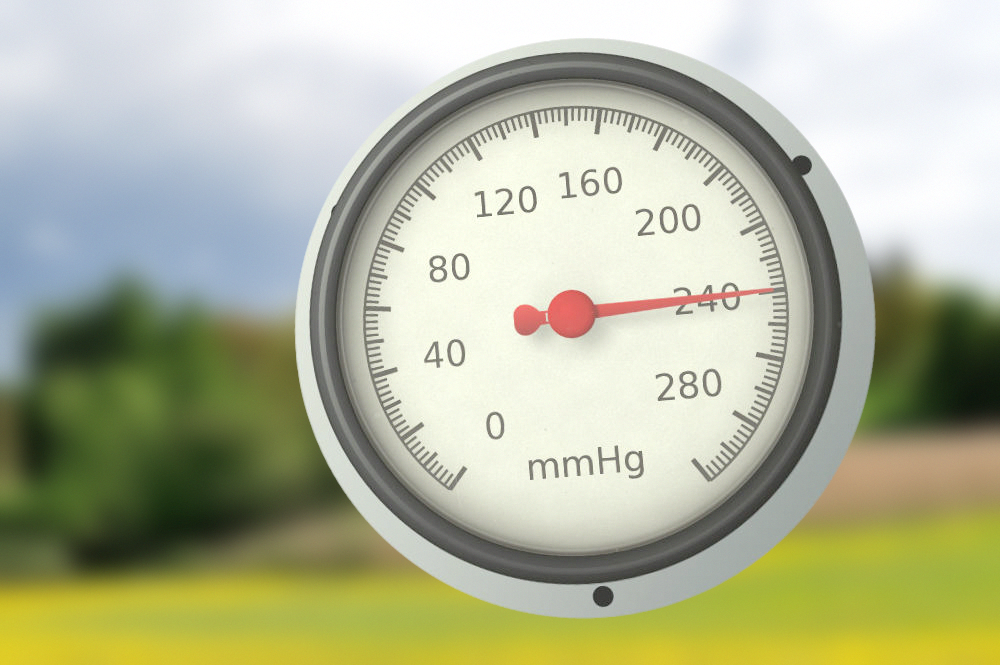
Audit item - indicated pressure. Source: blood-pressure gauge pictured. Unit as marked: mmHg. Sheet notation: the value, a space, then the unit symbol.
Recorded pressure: 240 mmHg
